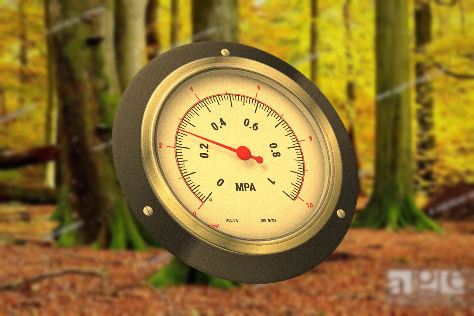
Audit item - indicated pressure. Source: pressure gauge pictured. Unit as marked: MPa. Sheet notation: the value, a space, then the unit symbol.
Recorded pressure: 0.25 MPa
